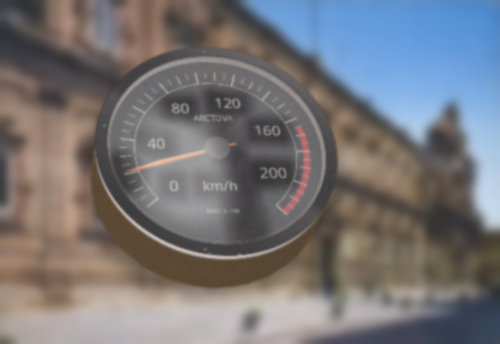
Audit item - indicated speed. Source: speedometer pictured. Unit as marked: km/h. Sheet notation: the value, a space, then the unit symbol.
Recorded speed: 20 km/h
